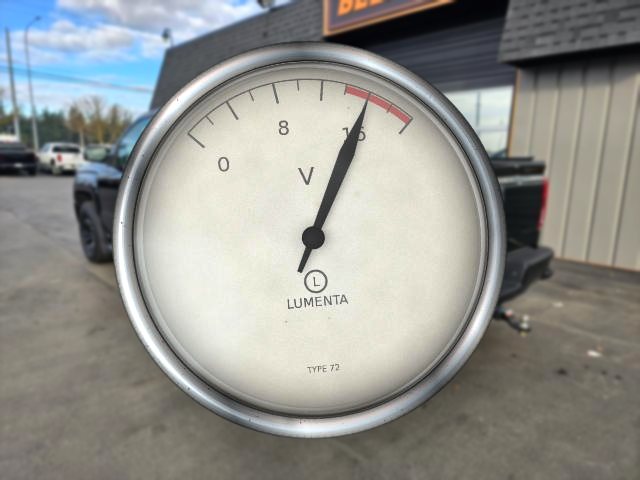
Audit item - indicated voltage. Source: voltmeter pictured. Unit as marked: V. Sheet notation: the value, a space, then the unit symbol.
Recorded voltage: 16 V
